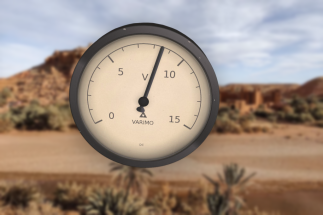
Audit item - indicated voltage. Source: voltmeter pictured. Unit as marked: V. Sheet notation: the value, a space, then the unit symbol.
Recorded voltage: 8.5 V
